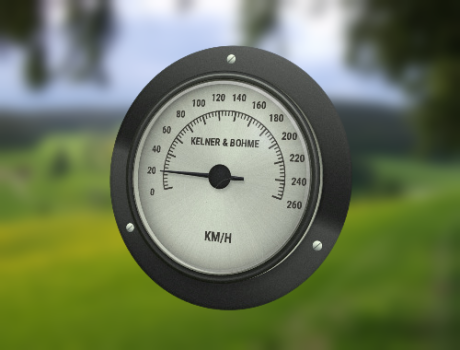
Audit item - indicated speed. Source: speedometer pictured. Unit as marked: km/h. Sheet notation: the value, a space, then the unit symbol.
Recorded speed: 20 km/h
